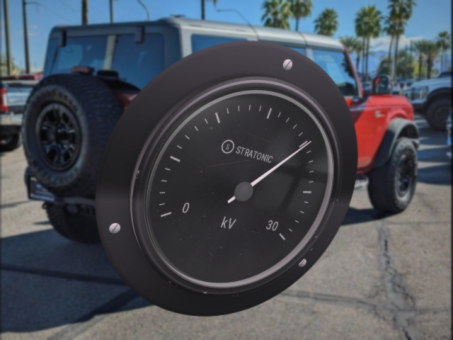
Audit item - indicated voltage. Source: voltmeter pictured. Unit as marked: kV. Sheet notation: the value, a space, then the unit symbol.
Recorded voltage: 20 kV
